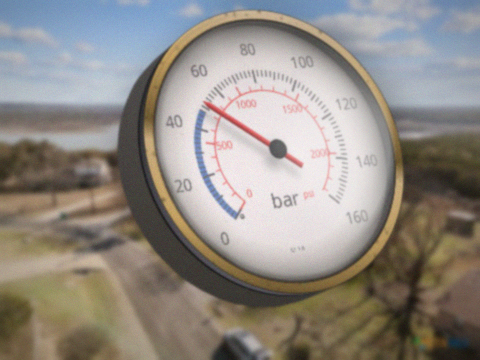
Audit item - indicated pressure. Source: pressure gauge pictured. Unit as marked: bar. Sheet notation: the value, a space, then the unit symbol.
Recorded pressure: 50 bar
